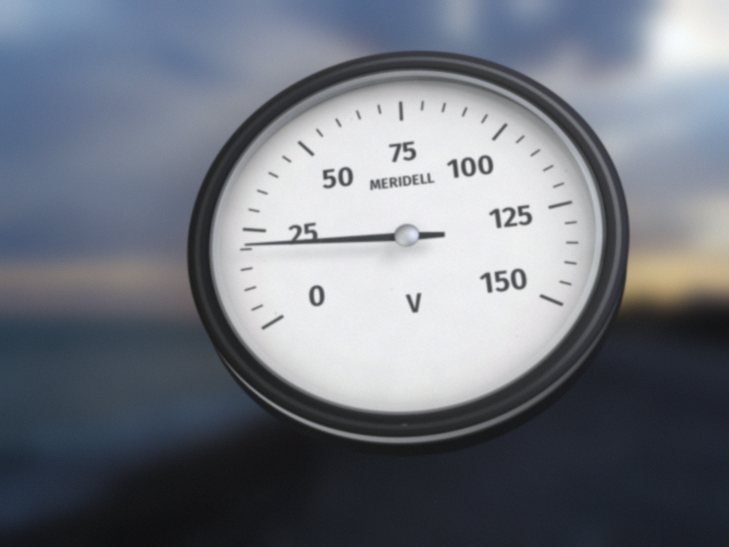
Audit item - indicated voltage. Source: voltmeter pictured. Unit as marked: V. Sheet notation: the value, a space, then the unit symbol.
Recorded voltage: 20 V
